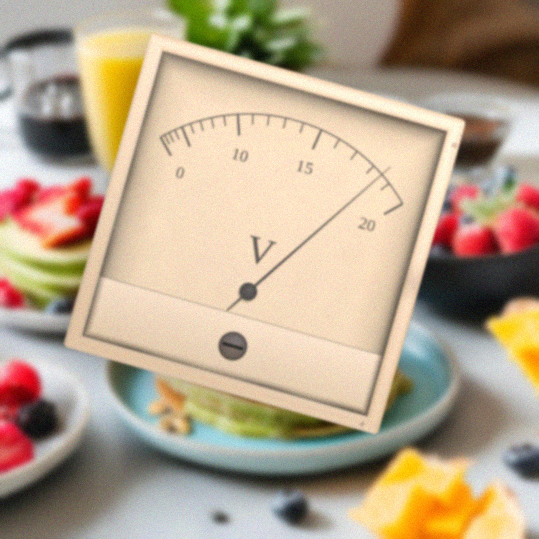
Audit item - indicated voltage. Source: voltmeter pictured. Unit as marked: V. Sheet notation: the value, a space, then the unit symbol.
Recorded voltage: 18.5 V
